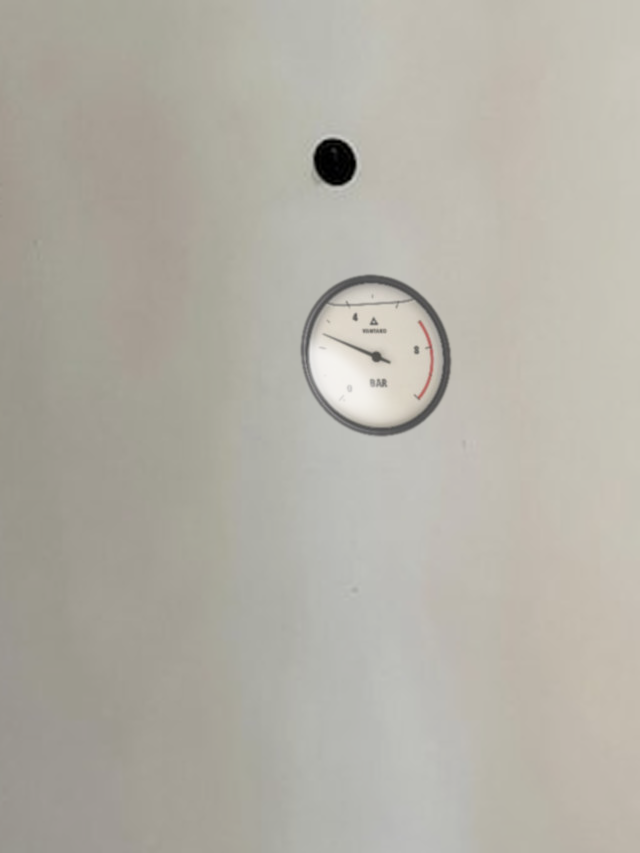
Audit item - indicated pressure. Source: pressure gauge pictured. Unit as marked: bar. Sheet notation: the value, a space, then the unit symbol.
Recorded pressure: 2.5 bar
